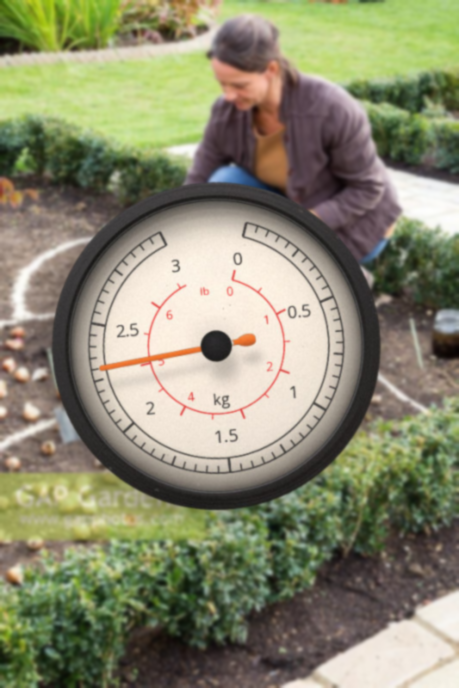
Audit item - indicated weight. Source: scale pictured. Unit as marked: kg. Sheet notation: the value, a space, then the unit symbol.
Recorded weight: 2.3 kg
